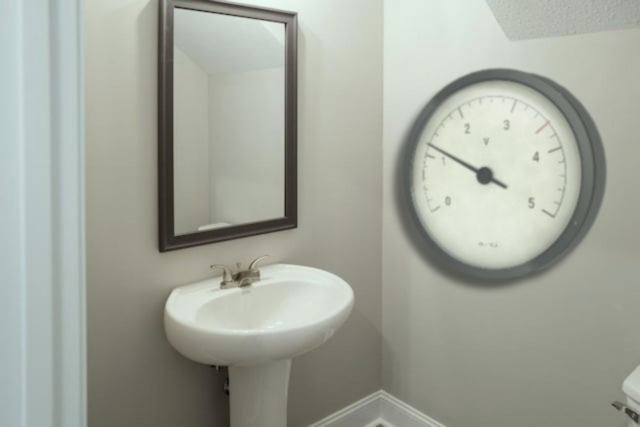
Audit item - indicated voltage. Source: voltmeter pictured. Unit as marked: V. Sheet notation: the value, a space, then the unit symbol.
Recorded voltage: 1.2 V
